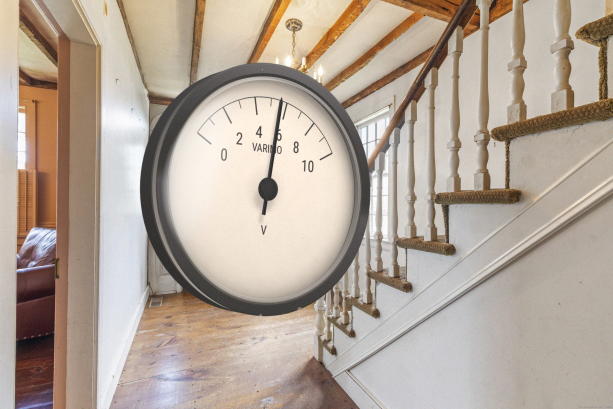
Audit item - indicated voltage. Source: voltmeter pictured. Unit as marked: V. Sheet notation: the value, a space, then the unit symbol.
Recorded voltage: 5.5 V
